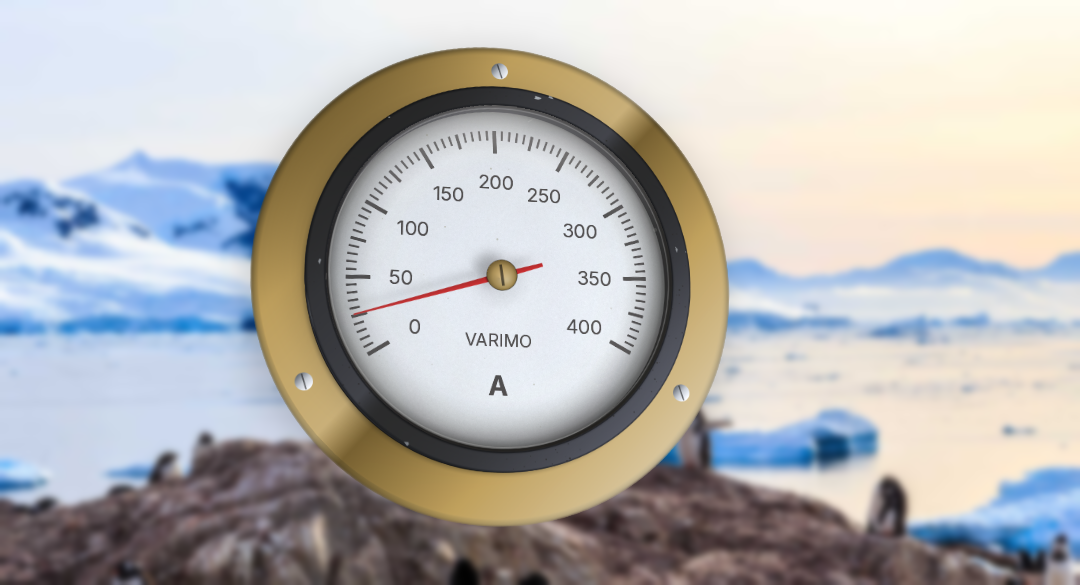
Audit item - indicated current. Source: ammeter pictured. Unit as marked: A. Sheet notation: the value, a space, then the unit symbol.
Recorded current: 25 A
